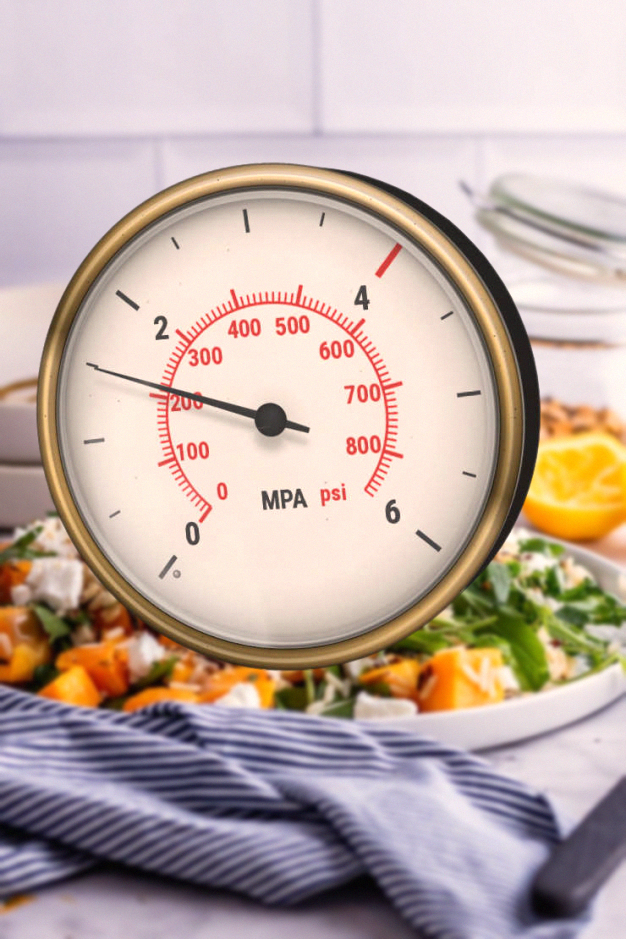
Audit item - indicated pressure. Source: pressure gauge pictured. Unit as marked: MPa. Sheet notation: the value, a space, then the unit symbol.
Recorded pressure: 1.5 MPa
